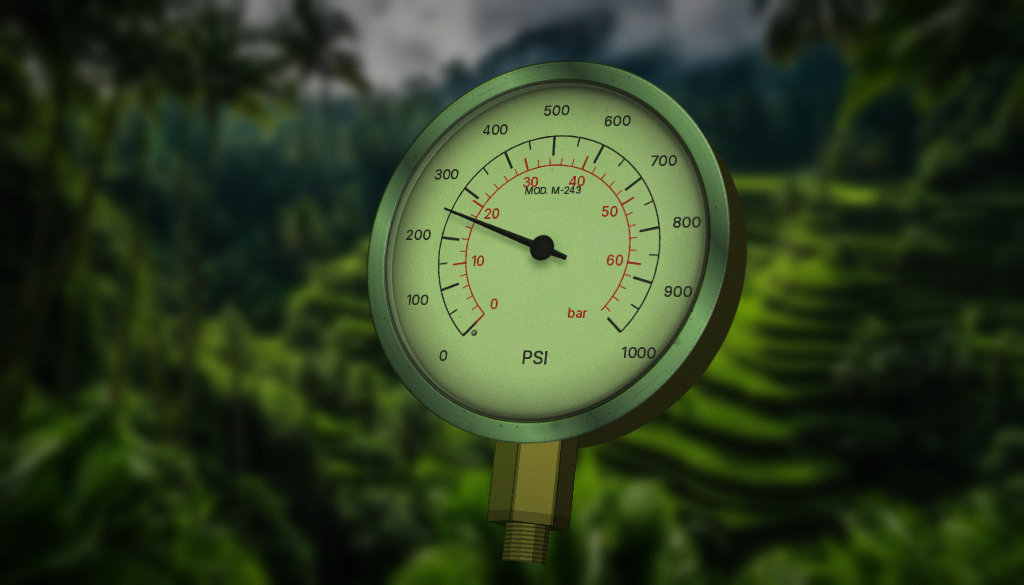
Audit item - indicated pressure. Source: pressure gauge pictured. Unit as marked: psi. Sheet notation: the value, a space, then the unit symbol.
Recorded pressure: 250 psi
